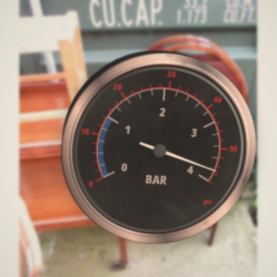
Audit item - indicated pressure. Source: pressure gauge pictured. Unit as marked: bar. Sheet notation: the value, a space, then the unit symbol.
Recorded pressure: 3.8 bar
